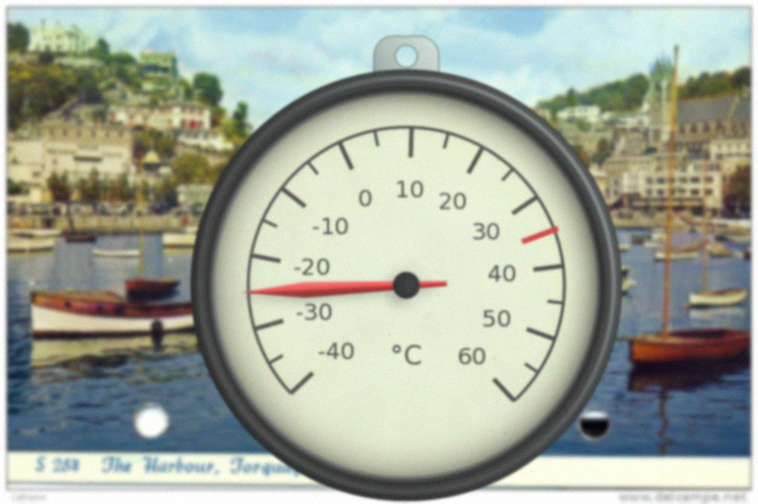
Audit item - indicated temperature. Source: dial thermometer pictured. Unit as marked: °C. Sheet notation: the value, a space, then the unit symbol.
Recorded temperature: -25 °C
